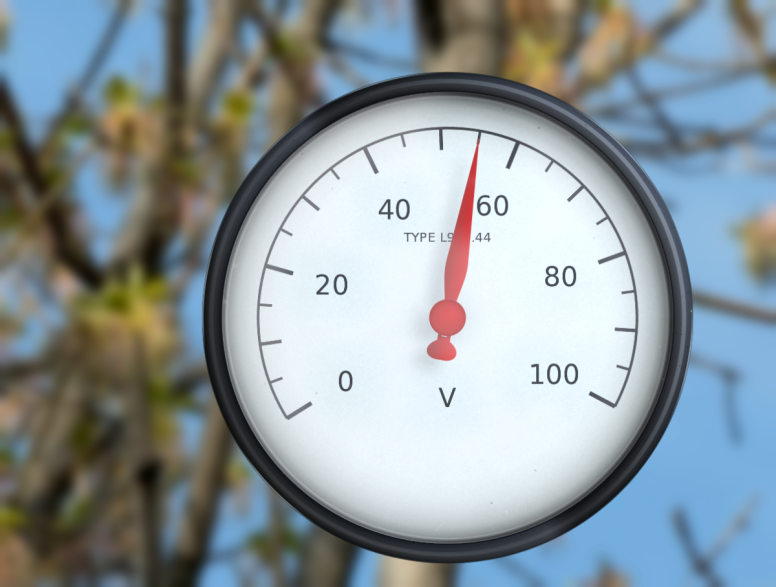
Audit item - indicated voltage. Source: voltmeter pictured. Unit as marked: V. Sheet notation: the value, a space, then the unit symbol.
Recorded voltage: 55 V
